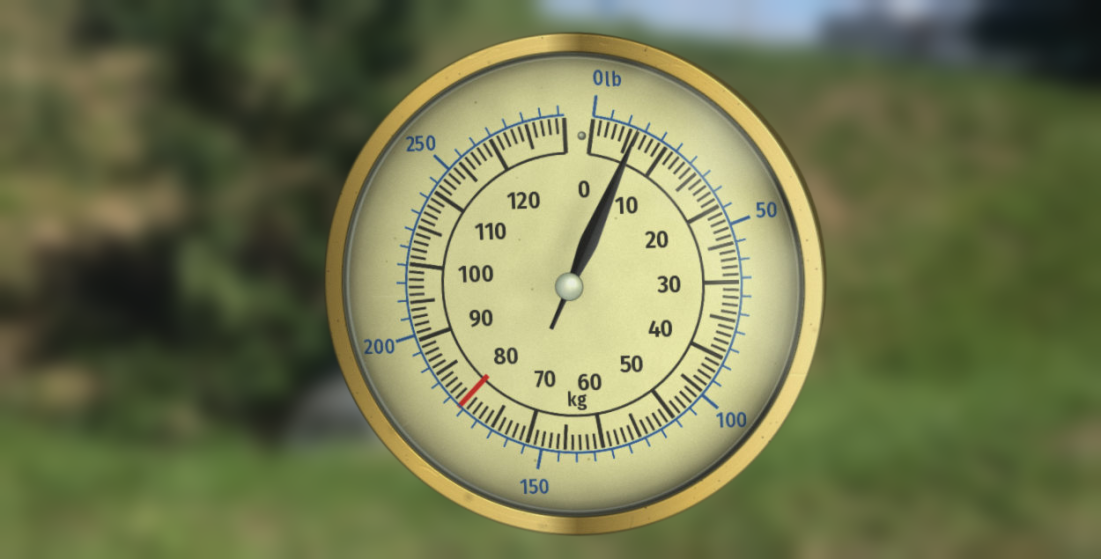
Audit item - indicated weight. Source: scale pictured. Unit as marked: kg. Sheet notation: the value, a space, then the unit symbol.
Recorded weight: 6 kg
